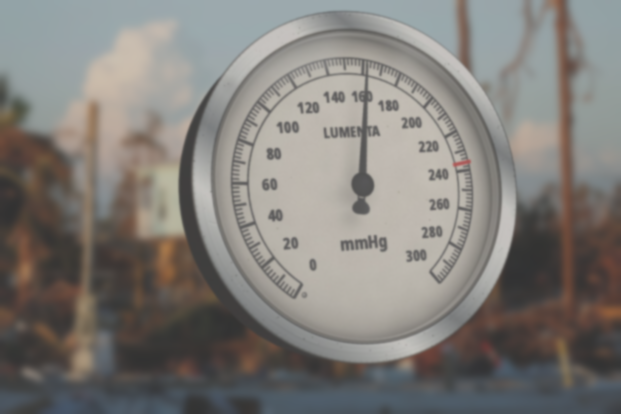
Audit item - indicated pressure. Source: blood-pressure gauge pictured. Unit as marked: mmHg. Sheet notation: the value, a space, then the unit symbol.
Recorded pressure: 160 mmHg
